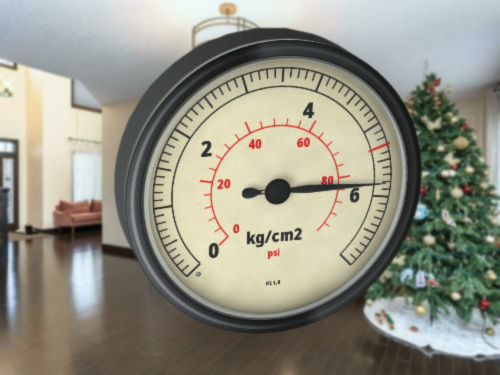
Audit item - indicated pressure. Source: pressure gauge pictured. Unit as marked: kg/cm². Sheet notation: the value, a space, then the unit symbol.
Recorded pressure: 5.8 kg/cm²
